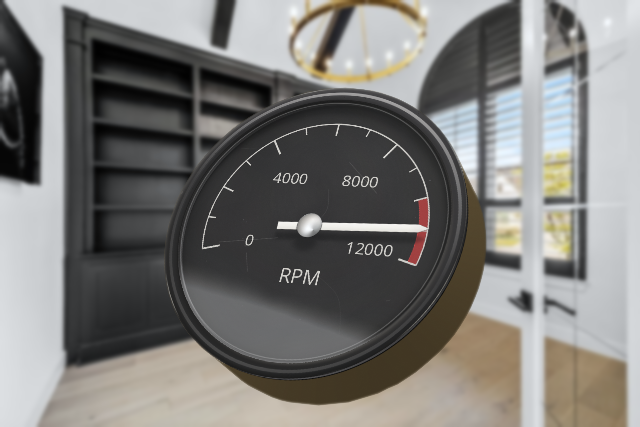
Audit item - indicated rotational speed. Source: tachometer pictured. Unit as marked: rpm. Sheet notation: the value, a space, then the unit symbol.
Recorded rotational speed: 11000 rpm
